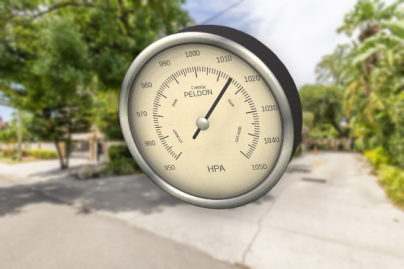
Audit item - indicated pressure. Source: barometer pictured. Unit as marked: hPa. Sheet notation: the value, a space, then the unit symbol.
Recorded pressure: 1015 hPa
